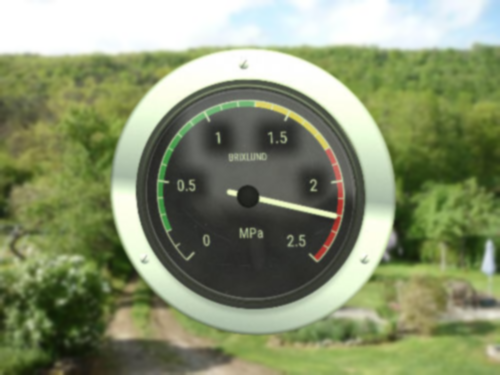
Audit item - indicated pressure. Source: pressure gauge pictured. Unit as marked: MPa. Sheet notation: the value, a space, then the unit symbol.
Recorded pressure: 2.2 MPa
